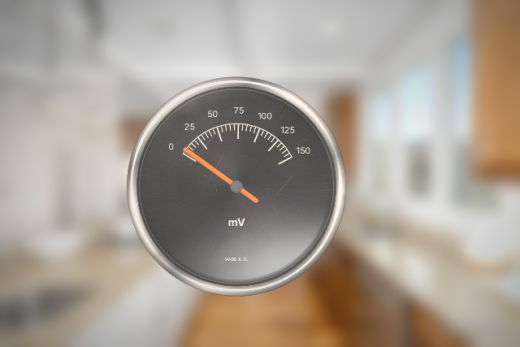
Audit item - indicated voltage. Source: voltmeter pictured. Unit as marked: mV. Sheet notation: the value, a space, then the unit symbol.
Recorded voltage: 5 mV
